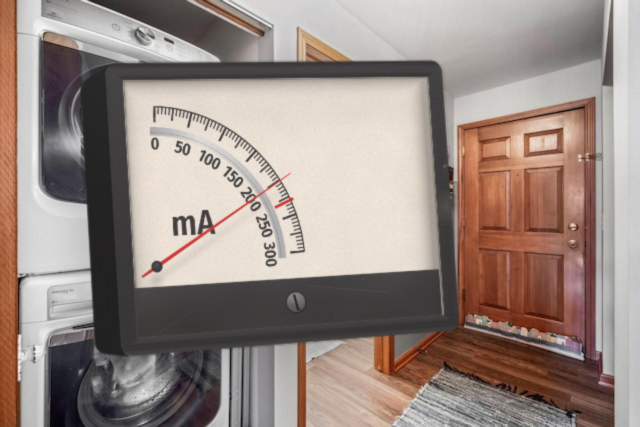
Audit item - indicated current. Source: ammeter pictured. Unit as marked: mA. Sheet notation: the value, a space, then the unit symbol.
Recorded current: 200 mA
